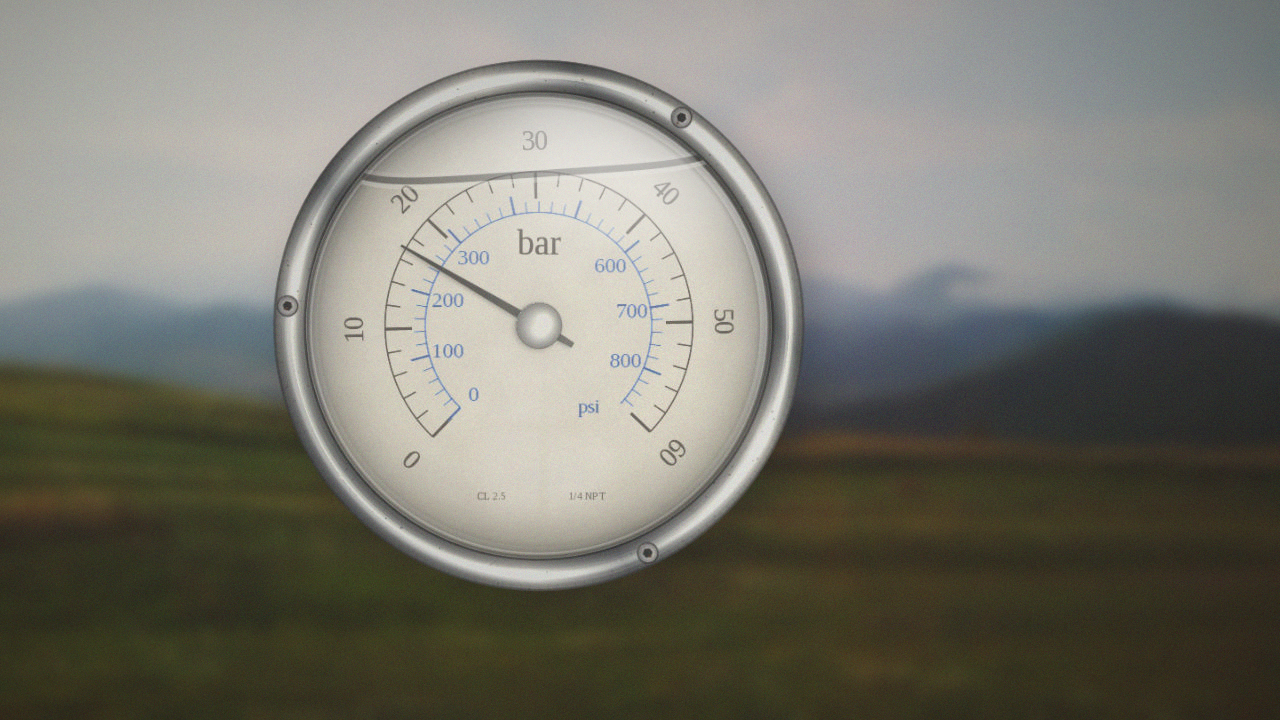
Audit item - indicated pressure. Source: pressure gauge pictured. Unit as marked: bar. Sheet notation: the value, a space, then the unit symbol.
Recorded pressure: 17 bar
